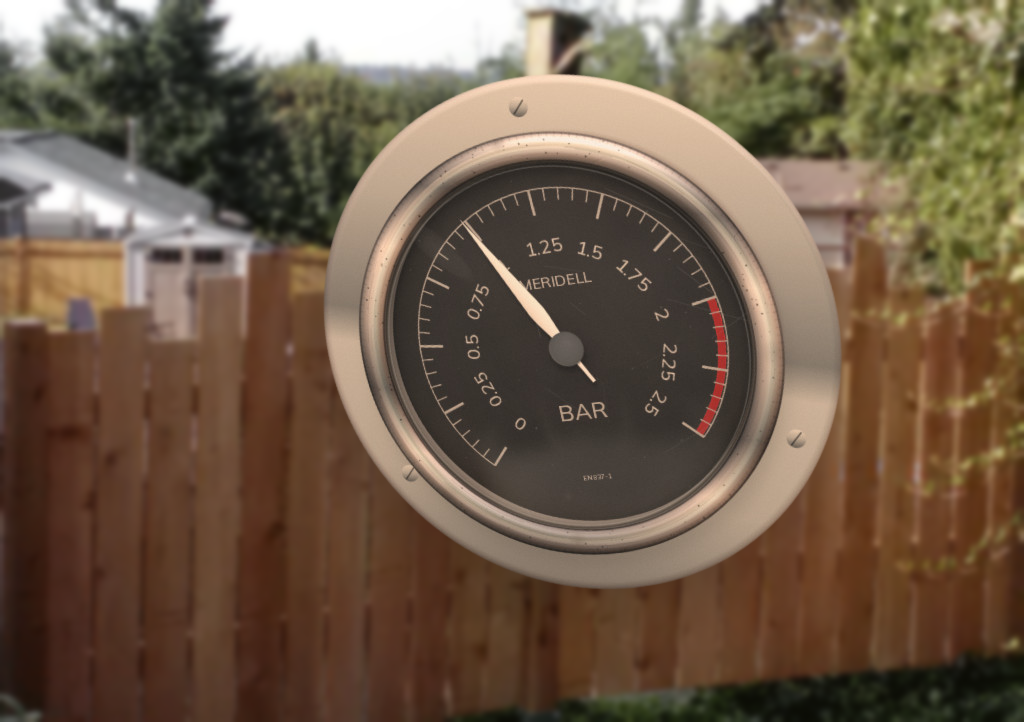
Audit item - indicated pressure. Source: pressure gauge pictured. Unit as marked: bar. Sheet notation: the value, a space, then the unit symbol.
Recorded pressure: 1 bar
